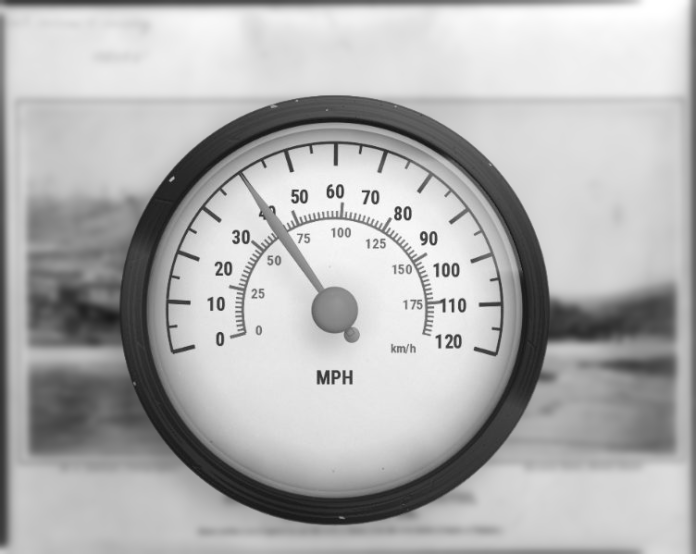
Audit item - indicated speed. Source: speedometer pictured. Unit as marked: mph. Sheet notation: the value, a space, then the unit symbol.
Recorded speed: 40 mph
